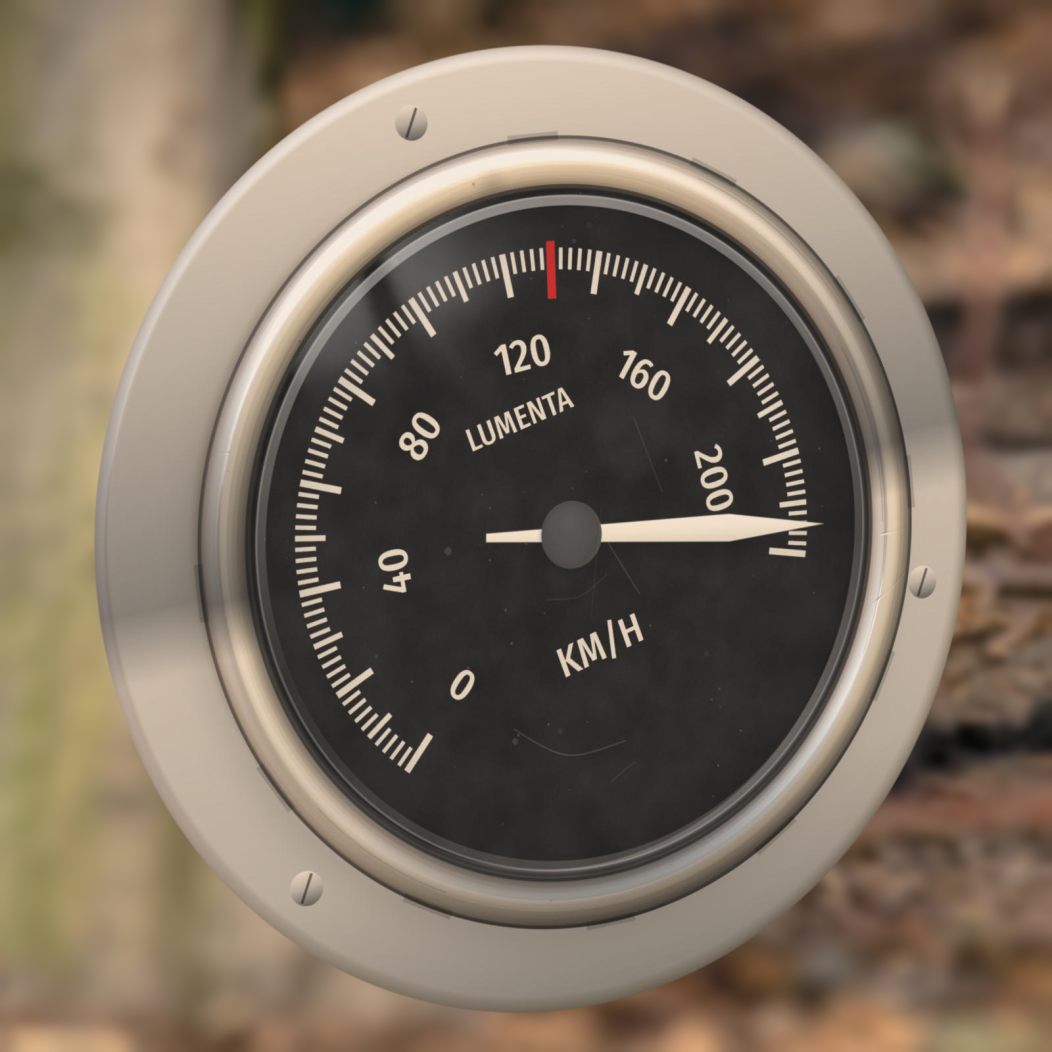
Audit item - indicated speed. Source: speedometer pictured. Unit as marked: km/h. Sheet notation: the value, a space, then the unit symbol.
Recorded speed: 214 km/h
